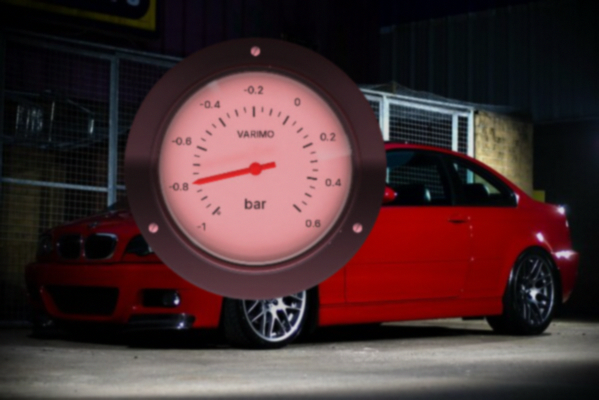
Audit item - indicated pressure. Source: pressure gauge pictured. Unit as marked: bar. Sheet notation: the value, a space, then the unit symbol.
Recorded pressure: -0.8 bar
